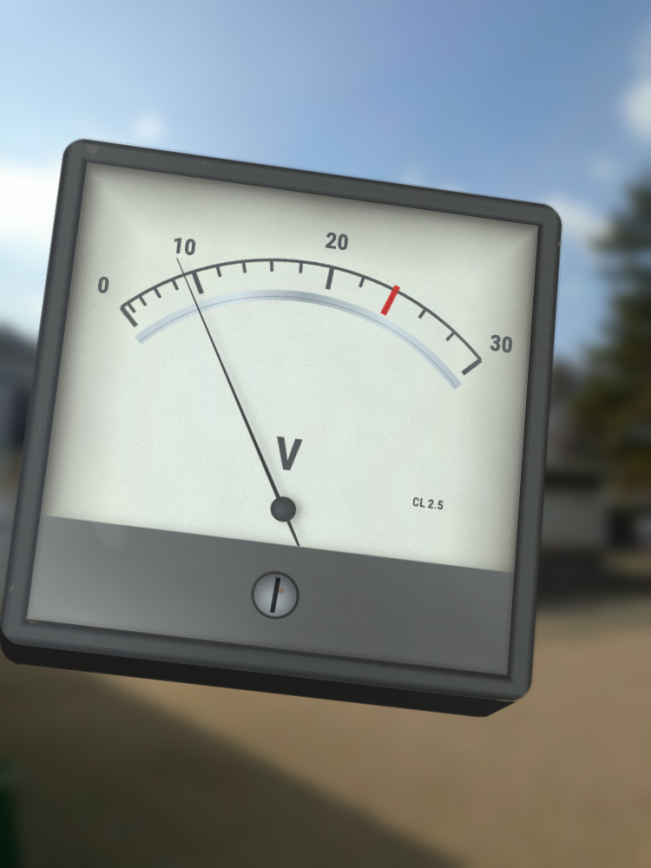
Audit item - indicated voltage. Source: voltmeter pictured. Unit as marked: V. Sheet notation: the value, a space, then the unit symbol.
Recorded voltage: 9 V
